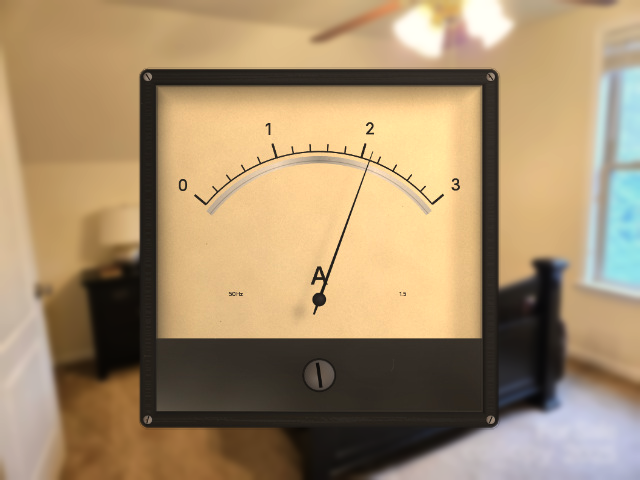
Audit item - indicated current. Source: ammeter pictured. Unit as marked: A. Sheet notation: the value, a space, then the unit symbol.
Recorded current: 2.1 A
